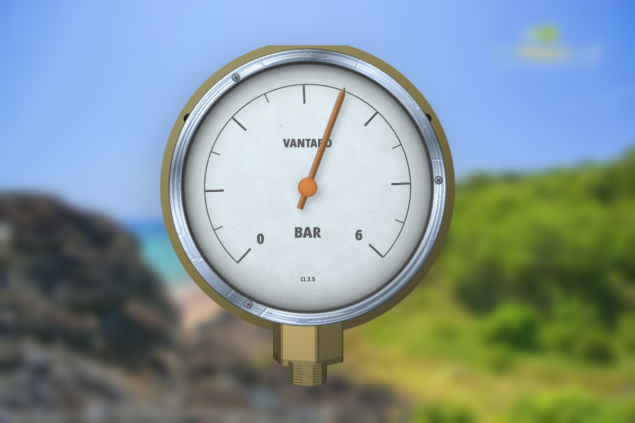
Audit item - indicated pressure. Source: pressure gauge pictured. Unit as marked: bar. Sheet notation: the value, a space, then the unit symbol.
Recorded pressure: 3.5 bar
